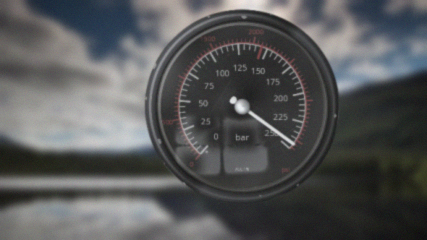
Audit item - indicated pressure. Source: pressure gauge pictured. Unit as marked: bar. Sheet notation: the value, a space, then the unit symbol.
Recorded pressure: 245 bar
